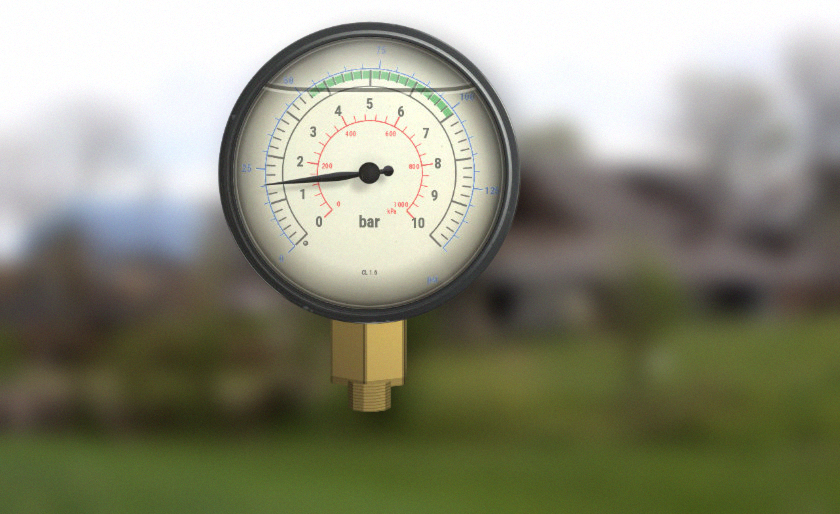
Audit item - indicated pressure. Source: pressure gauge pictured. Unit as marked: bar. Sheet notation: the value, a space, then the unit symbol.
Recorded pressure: 1.4 bar
